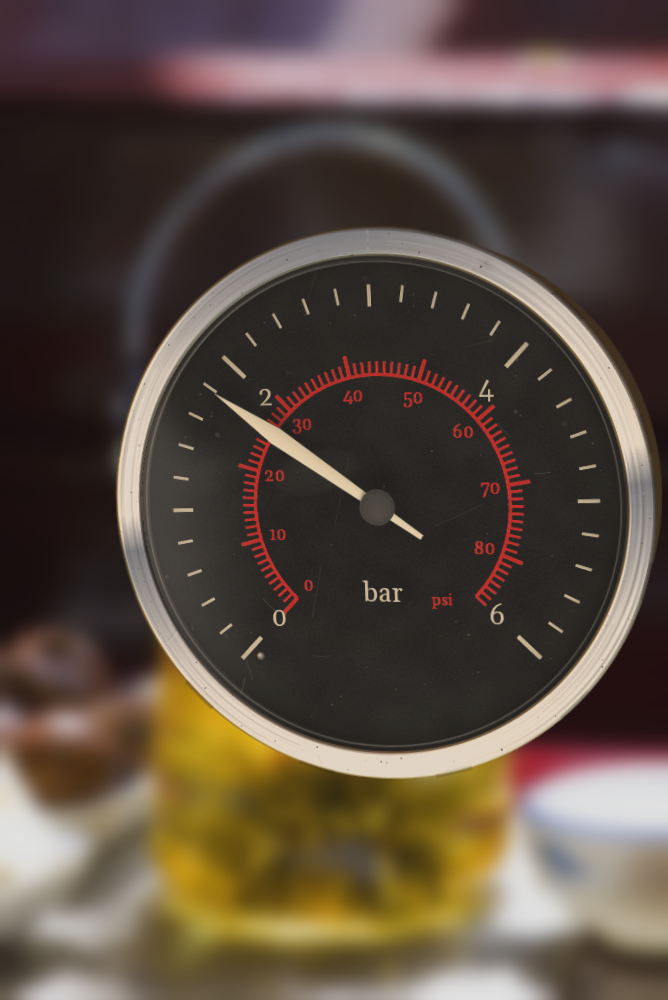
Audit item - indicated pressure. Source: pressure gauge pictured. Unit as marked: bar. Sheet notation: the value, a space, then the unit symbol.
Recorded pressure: 1.8 bar
